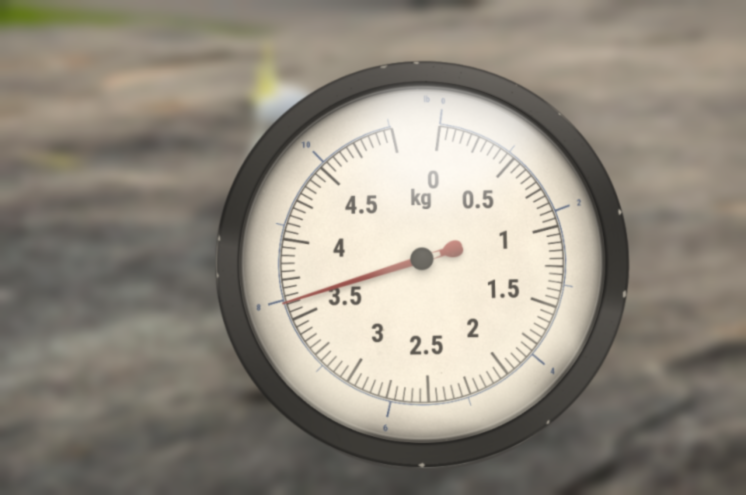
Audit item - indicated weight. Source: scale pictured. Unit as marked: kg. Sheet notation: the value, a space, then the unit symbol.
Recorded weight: 3.6 kg
